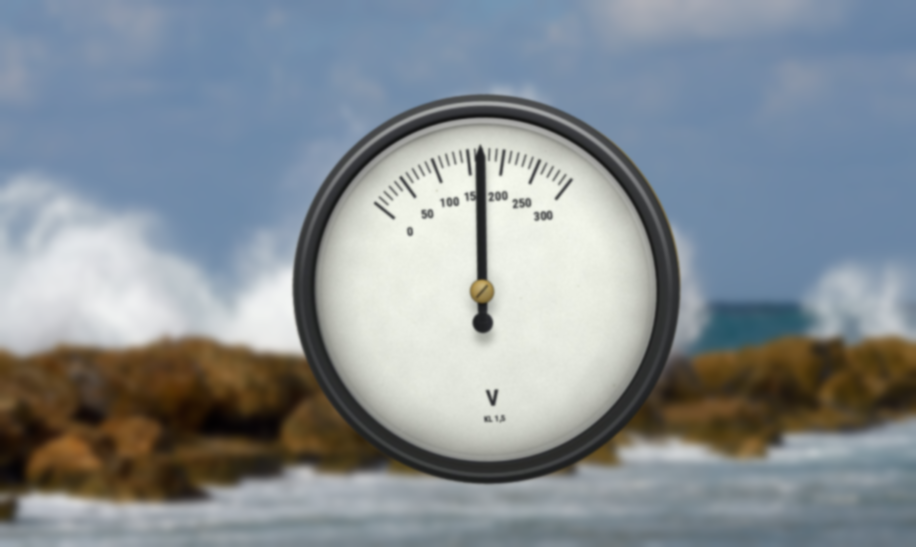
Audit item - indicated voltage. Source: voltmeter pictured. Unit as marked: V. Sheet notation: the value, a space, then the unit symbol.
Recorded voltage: 170 V
